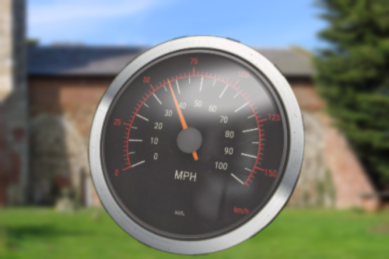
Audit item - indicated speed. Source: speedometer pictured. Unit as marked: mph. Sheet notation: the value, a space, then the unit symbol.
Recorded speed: 37.5 mph
